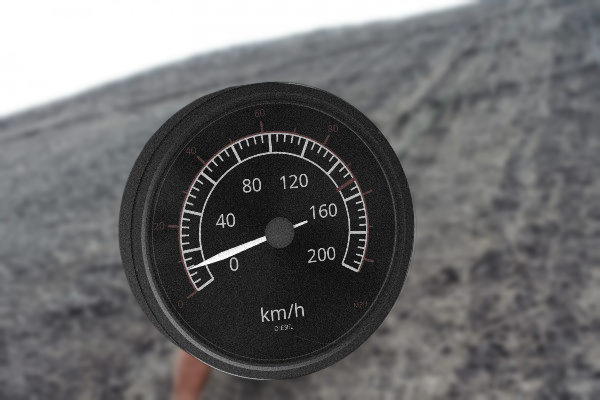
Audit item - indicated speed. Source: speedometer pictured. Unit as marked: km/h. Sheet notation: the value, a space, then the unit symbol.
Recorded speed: 12 km/h
